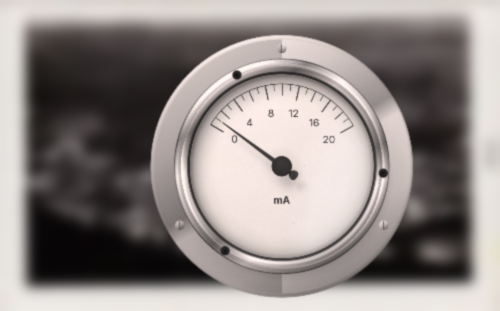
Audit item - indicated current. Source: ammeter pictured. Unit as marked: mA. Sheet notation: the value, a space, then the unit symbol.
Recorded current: 1 mA
